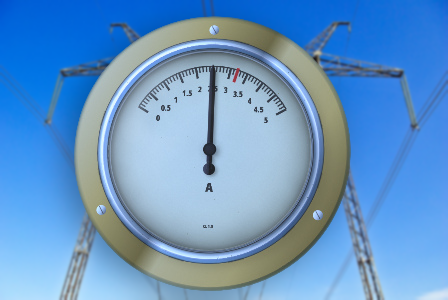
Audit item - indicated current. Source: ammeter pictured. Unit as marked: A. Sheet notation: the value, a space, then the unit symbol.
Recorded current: 2.5 A
